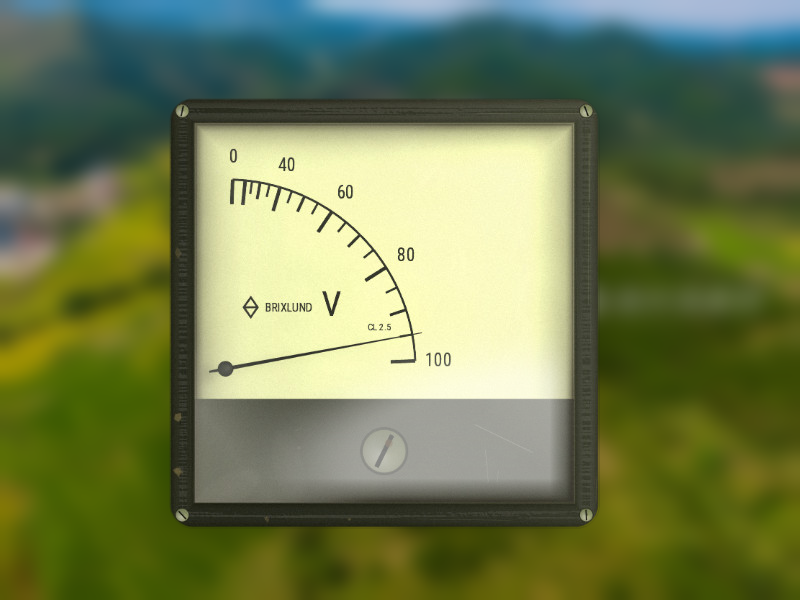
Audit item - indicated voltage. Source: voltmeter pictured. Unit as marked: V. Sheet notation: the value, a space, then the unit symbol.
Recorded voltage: 95 V
